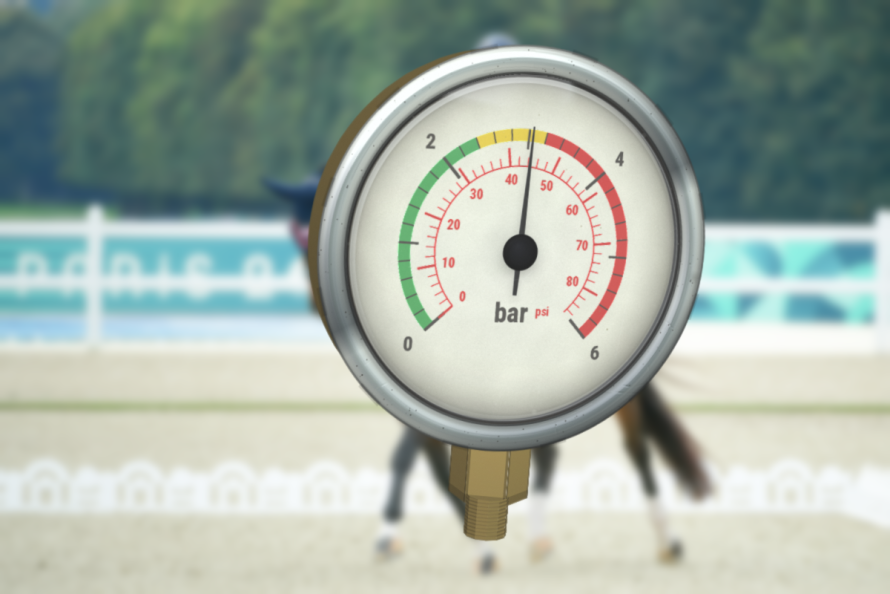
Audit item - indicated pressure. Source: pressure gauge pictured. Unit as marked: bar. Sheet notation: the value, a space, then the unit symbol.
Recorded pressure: 3 bar
